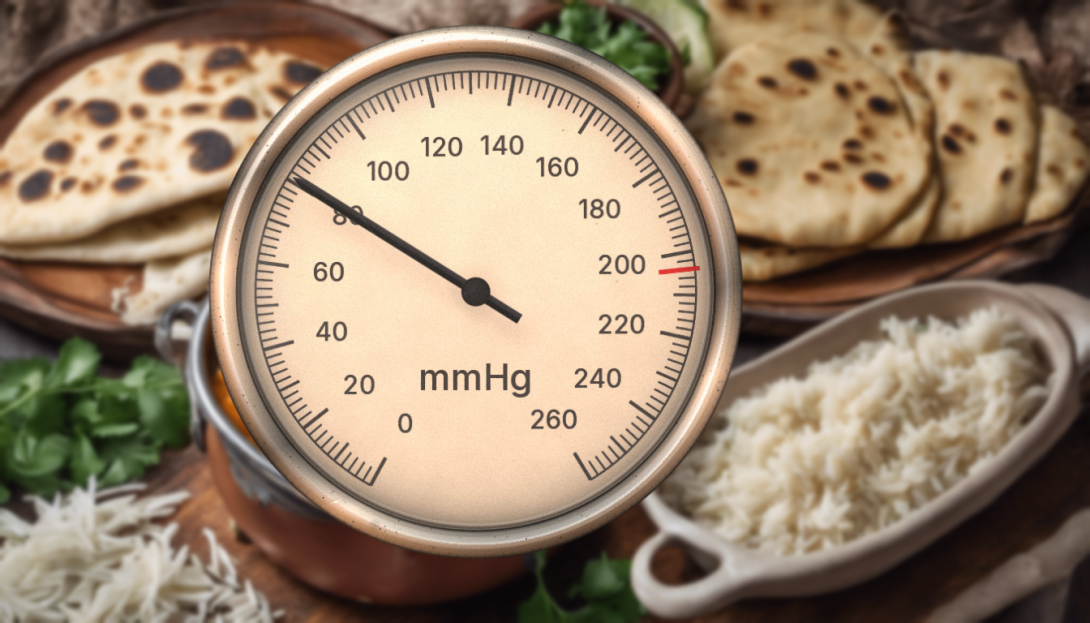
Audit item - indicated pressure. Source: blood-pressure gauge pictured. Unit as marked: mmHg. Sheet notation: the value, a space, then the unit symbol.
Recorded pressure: 81 mmHg
